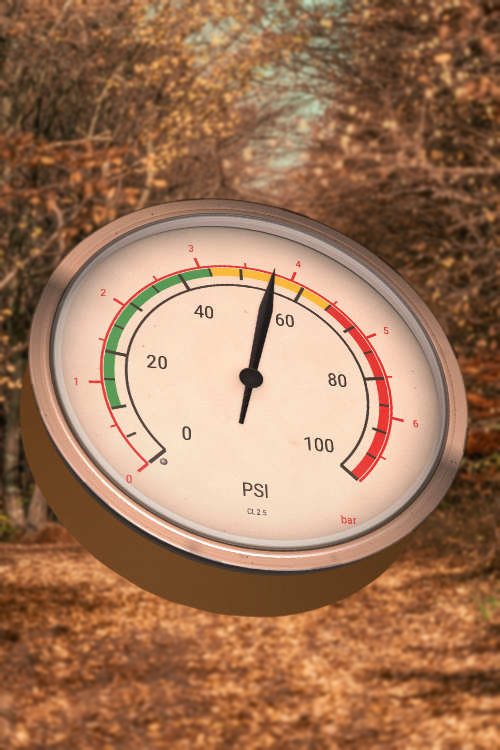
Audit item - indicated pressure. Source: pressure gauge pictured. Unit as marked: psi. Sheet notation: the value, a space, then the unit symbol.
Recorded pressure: 55 psi
